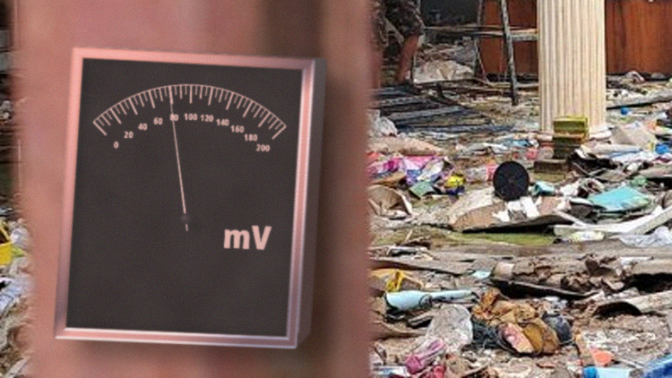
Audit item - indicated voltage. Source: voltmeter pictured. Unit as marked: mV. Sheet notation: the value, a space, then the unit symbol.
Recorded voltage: 80 mV
